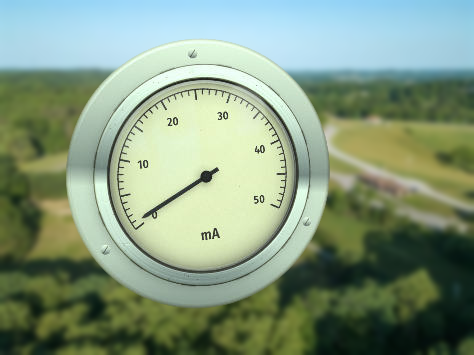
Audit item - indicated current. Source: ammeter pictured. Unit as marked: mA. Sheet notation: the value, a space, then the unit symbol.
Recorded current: 1 mA
